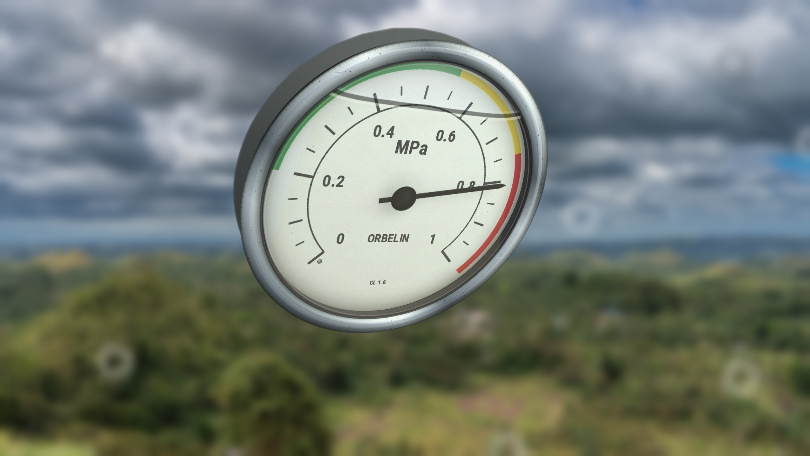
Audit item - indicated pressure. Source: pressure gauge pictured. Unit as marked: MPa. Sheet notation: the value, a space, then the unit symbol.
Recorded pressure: 0.8 MPa
